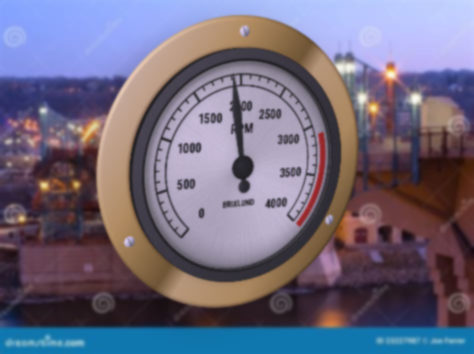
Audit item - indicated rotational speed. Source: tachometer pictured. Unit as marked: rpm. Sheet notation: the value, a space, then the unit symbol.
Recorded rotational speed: 1900 rpm
